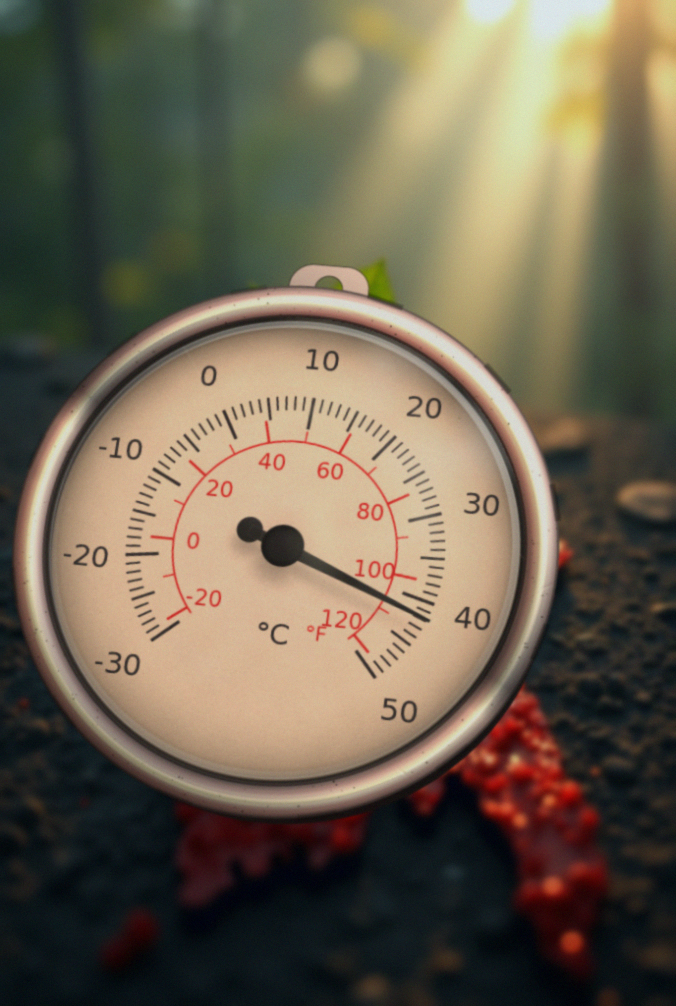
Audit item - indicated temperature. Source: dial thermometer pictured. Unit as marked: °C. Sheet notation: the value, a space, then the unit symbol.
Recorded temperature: 42 °C
